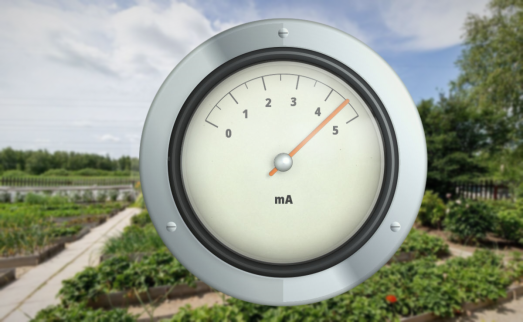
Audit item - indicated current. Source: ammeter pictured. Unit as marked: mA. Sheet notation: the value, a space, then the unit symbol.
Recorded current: 4.5 mA
